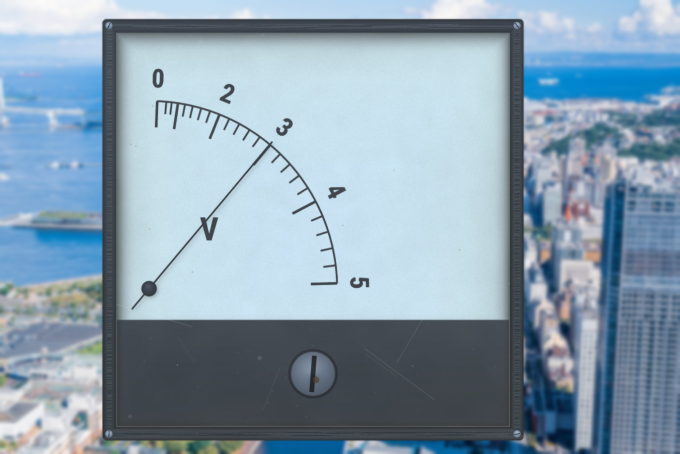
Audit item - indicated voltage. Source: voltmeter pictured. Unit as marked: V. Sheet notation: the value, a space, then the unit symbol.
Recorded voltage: 3 V
